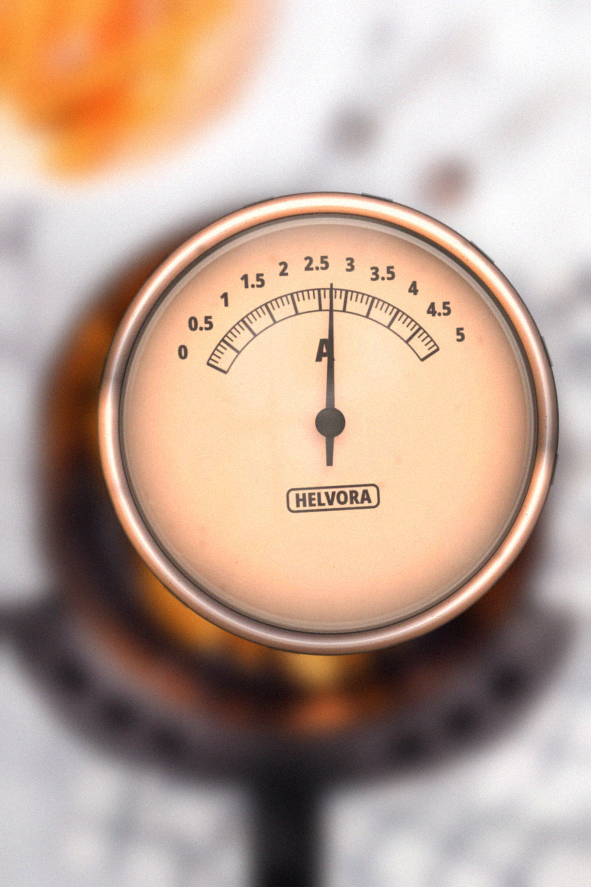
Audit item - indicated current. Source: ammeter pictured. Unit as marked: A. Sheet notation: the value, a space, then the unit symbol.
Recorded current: 2.7 A
